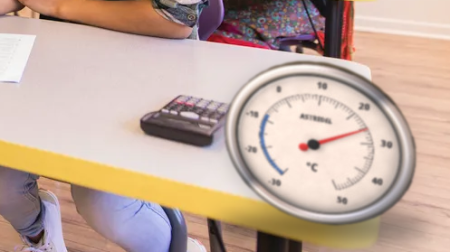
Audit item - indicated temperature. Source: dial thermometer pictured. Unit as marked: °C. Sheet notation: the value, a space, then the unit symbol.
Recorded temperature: 25 °C
